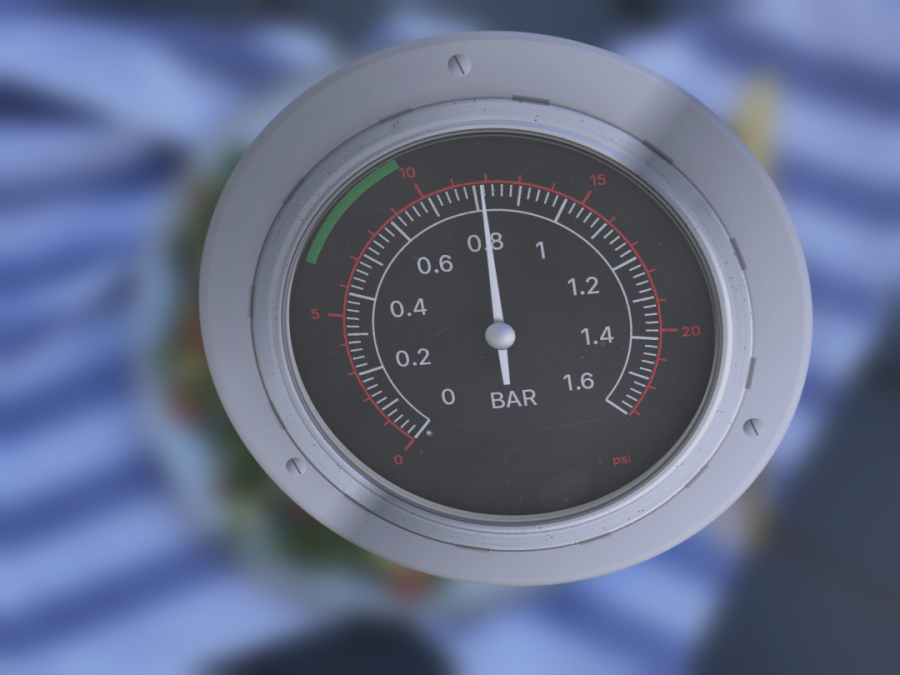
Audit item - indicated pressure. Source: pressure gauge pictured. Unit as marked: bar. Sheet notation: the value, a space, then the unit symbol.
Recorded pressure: 0.82 bar
